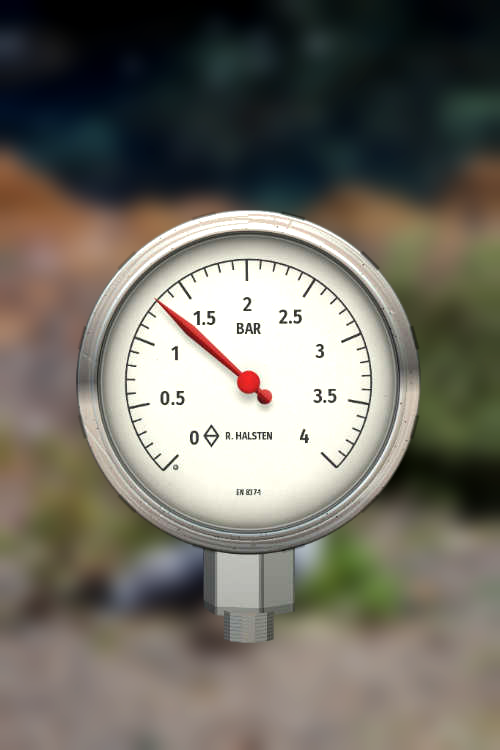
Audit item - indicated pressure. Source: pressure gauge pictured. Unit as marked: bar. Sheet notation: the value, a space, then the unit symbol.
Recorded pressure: 1.3 bar
